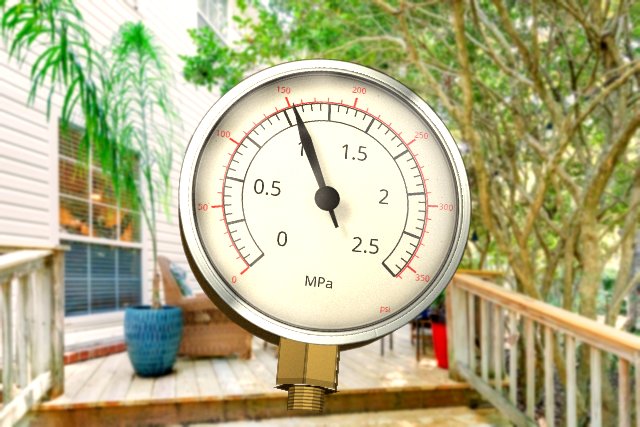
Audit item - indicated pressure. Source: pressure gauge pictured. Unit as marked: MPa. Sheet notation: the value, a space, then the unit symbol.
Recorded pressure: 1.05 MPa
